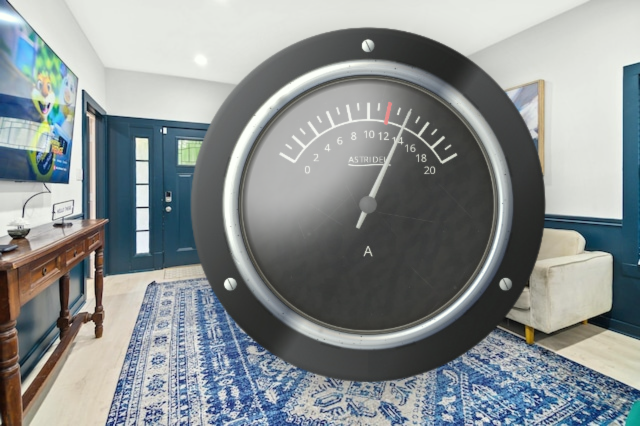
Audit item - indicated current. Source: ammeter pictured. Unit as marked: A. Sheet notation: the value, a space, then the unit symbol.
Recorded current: 14 A
